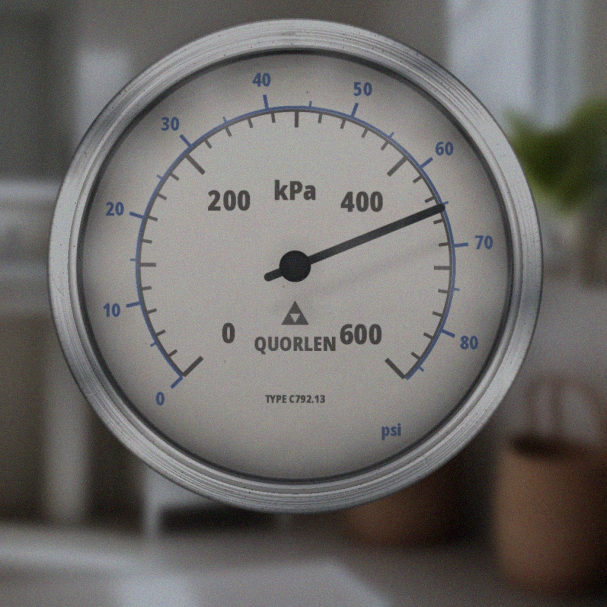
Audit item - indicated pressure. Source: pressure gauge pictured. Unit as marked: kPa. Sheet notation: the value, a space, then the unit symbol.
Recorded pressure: 450 kPa
